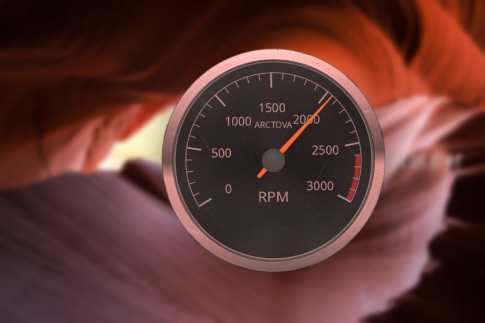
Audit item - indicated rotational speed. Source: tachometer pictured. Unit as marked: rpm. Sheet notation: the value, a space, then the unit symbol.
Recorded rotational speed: 2050 rpm
